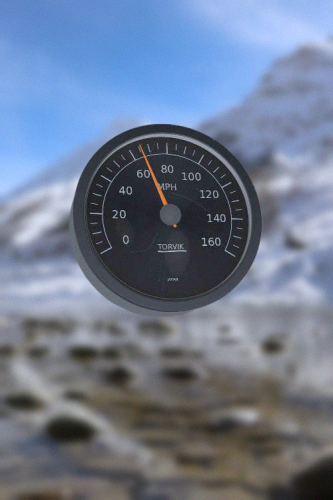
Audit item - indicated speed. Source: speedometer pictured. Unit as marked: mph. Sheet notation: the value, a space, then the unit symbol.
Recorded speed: 65 mph
